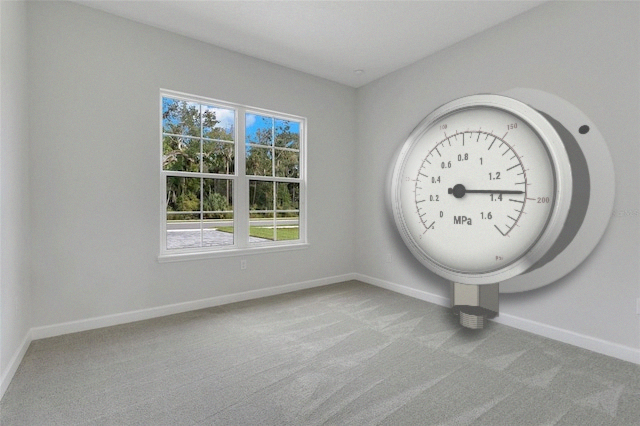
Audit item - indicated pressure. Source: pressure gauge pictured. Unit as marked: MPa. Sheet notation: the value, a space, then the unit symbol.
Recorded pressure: 1.35 MPa
